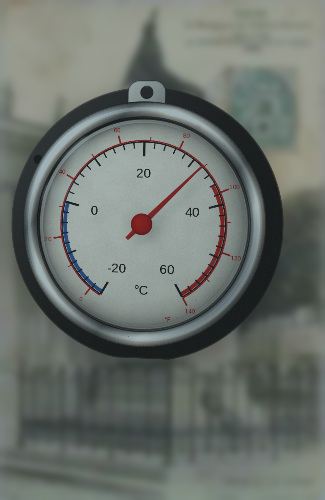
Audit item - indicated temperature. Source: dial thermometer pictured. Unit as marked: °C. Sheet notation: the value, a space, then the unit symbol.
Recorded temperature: 32 °C
